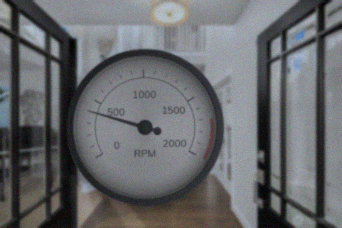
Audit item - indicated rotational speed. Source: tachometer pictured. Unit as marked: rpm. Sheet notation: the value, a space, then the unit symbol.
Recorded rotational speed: 400 rpm
